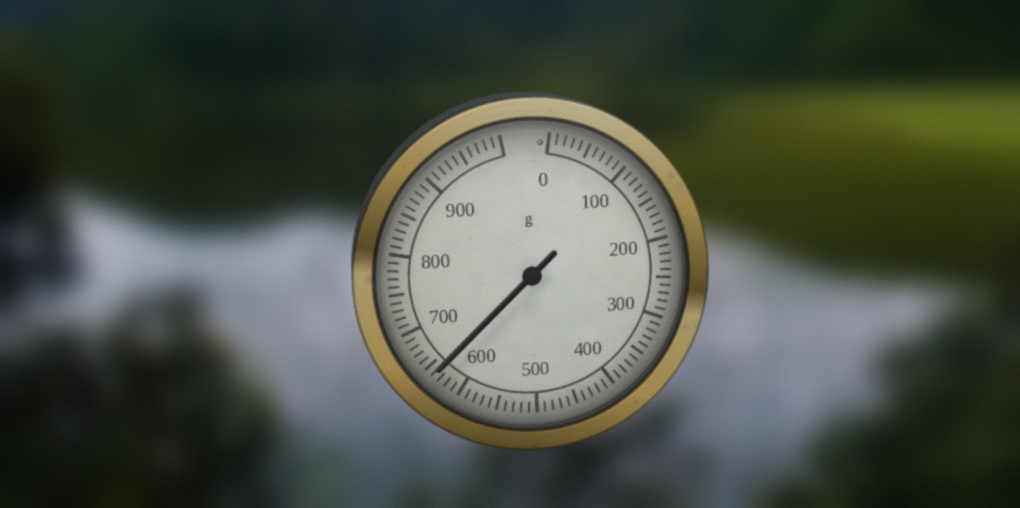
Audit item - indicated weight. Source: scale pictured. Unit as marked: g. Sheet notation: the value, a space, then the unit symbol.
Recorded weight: 640 g
